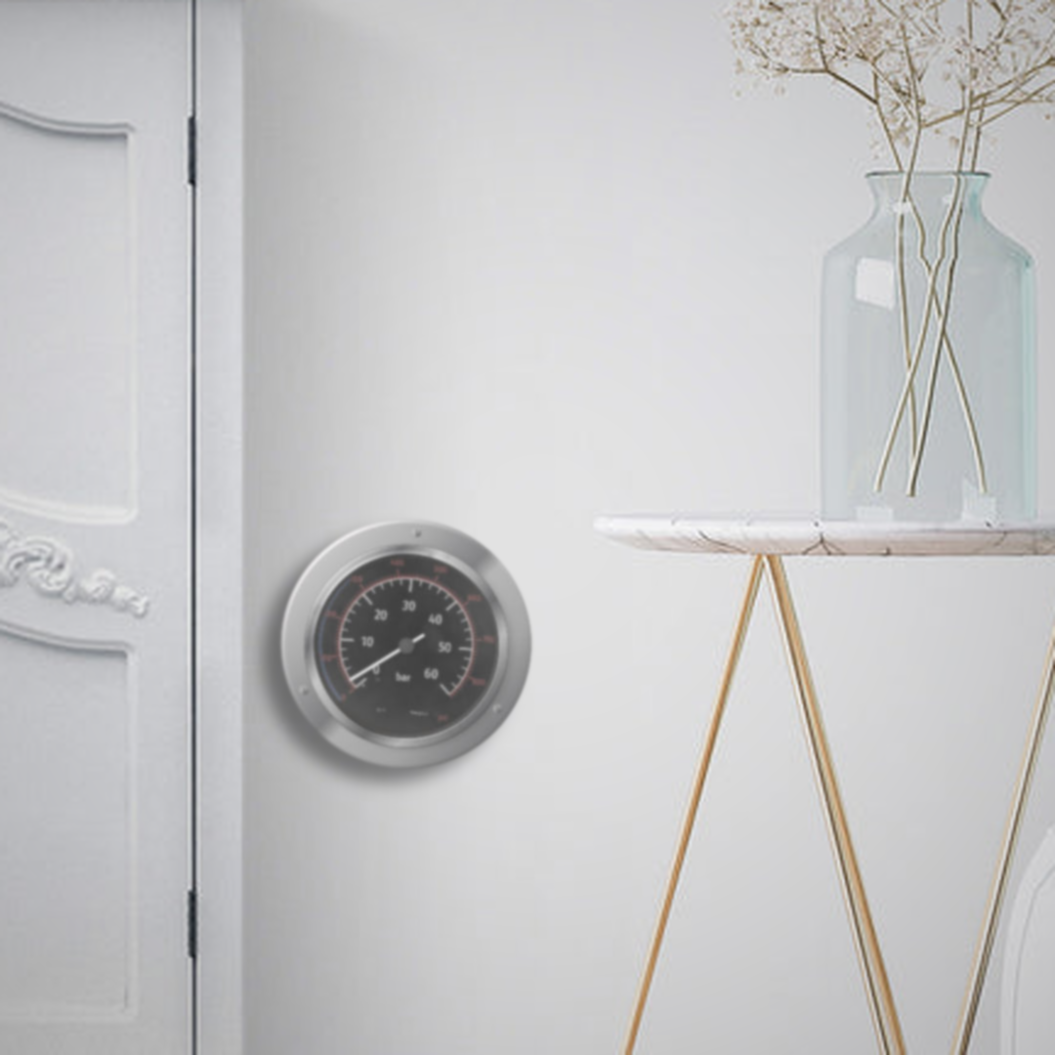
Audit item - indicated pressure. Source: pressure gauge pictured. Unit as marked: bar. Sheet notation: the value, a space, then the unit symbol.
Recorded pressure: 2 bar
